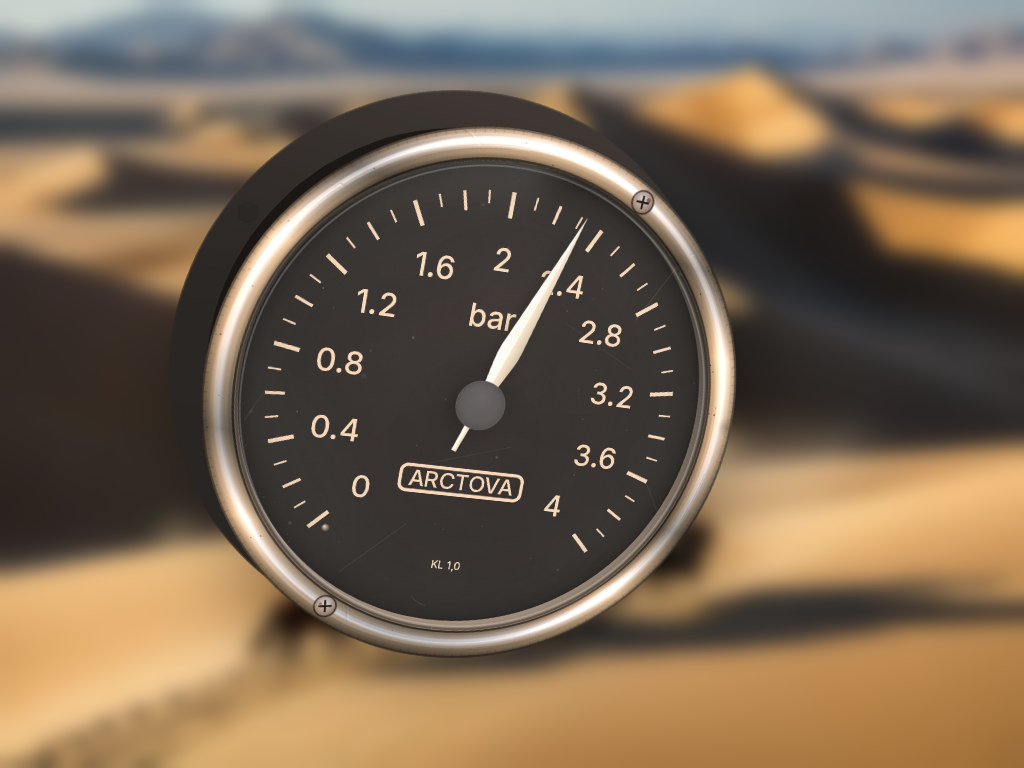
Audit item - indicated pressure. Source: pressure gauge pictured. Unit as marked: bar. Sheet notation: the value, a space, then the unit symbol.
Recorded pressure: 2.3 bar
